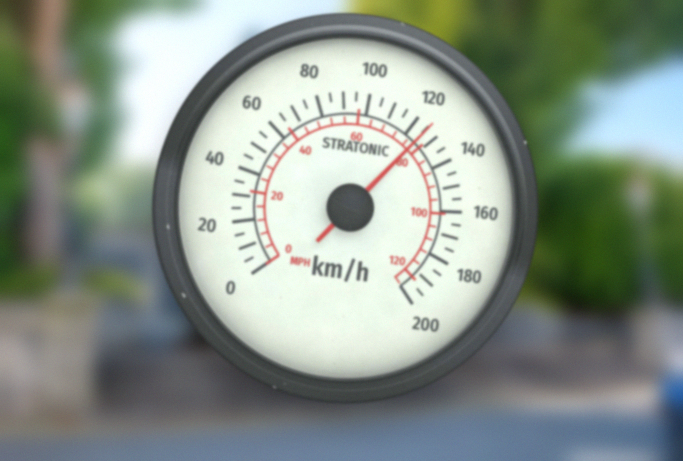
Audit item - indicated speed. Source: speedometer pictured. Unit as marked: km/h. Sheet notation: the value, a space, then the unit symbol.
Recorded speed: 125 km/h
